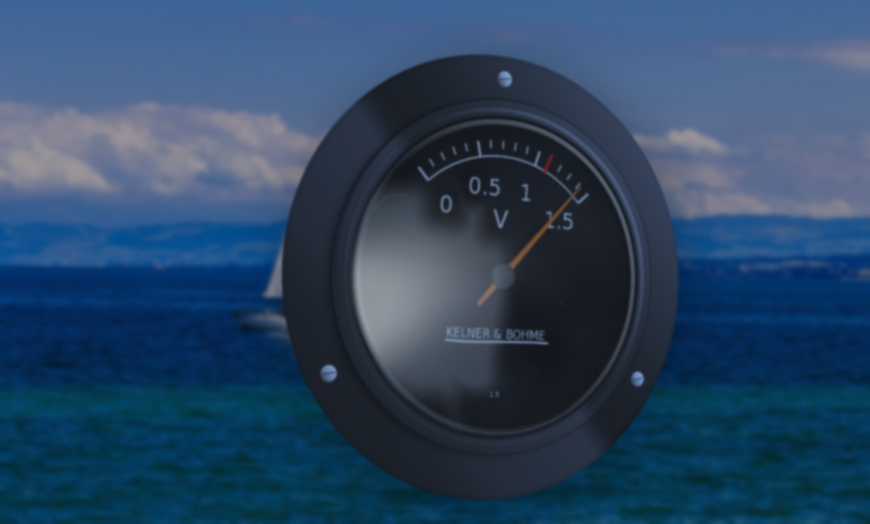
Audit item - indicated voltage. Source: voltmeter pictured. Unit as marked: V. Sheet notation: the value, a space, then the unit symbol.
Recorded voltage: 1.4 V
